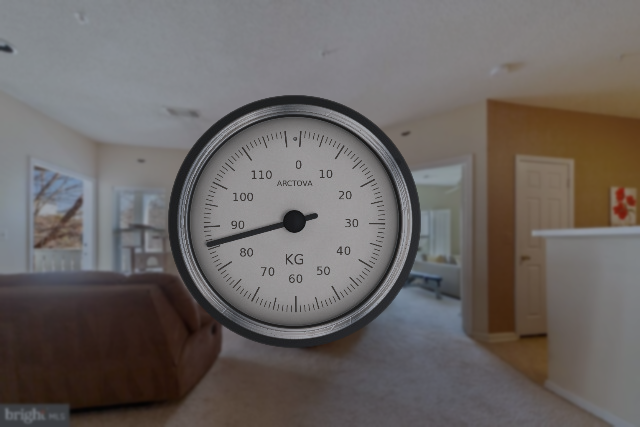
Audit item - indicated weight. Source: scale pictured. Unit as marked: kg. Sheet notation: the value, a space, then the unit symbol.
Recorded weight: 86 kg
